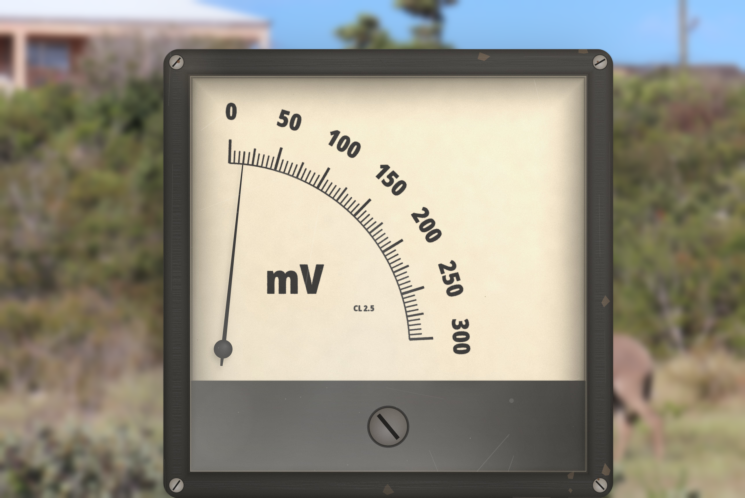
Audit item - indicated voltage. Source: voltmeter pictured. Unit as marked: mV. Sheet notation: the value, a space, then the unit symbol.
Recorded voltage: 15 mV
